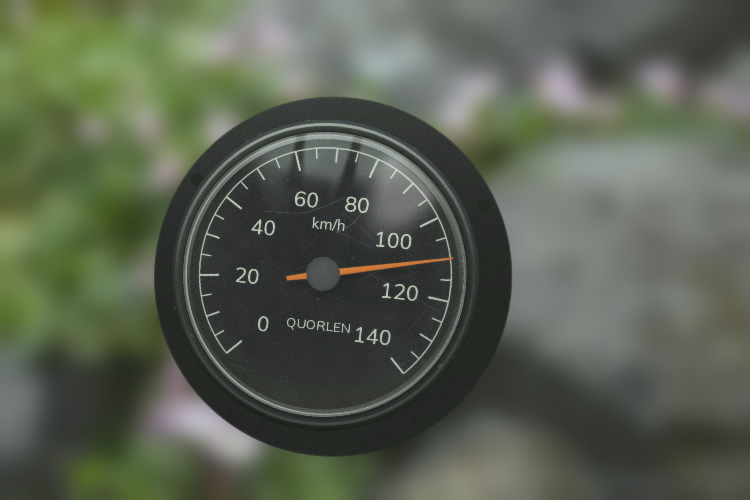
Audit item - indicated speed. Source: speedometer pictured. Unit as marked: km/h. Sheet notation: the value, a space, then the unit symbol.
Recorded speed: 110 km/h
